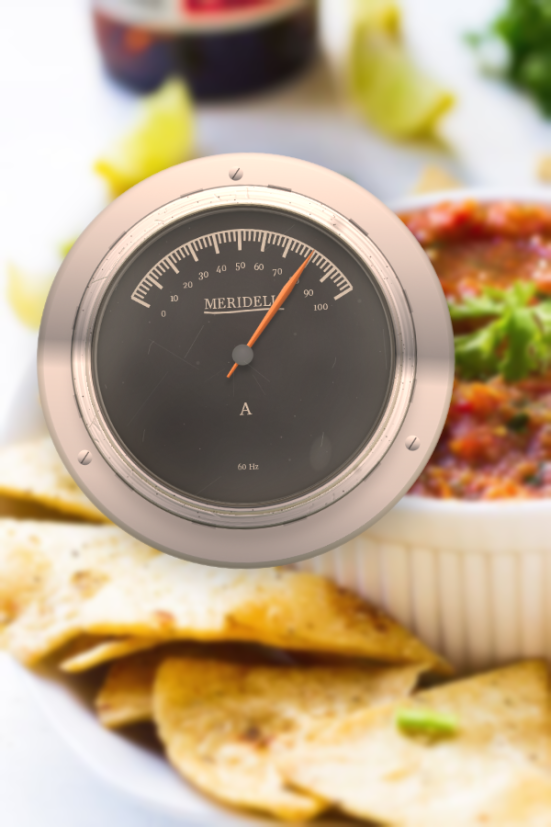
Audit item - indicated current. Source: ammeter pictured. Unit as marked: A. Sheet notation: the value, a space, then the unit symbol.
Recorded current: 80 A
